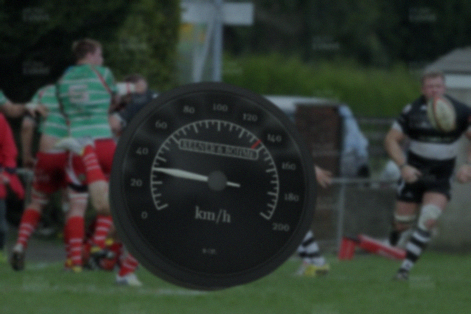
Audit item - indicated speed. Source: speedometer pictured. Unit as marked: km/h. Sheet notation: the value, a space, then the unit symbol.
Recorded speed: 30 km/h
